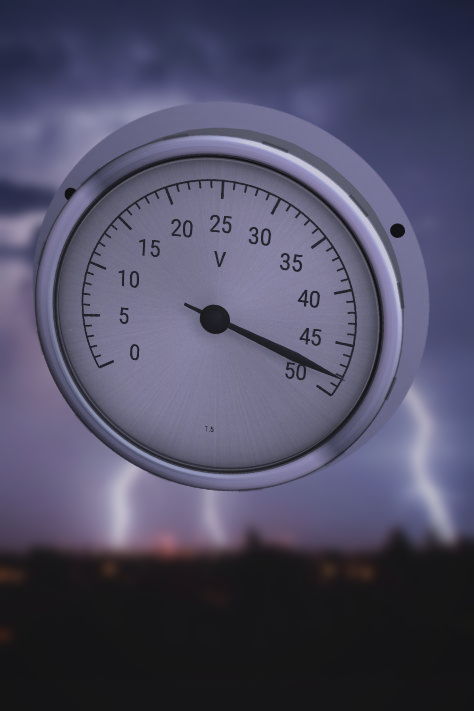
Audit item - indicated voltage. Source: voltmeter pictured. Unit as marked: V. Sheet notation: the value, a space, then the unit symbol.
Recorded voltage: 48 V
